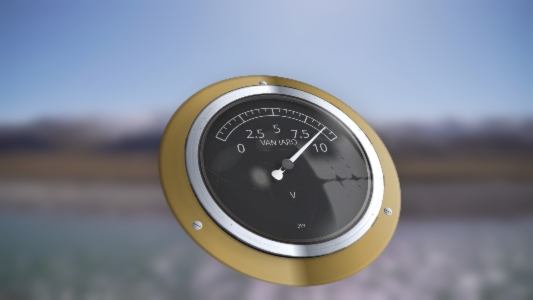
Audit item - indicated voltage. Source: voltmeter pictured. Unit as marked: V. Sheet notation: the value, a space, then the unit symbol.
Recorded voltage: 9 V
